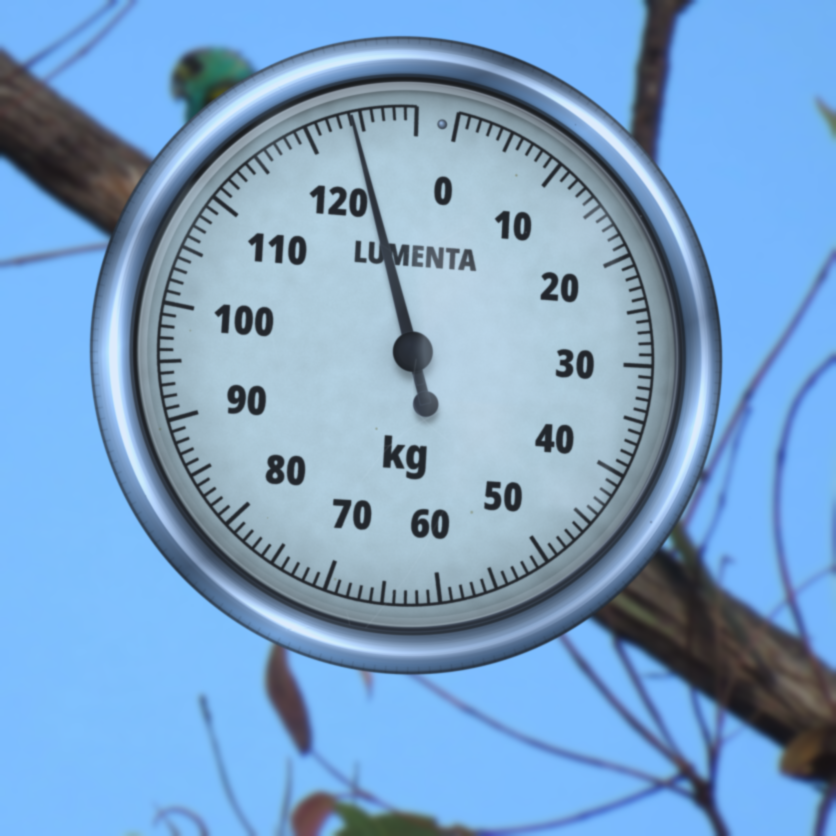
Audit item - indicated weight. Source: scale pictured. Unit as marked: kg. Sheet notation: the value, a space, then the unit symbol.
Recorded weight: 124 kg
